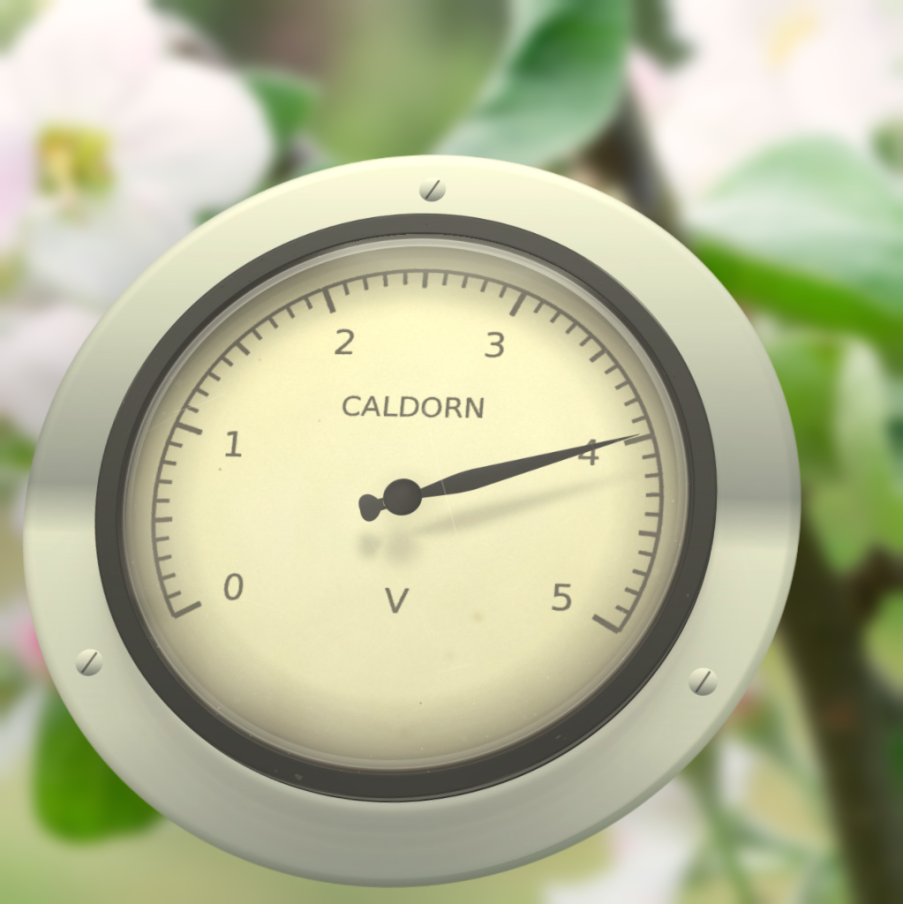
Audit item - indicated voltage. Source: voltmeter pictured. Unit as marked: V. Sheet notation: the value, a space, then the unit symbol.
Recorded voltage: 4 V
